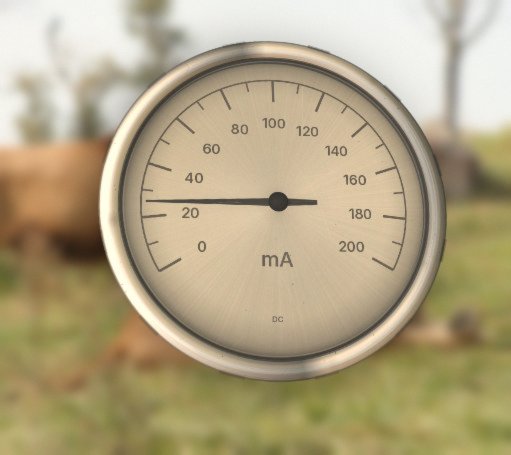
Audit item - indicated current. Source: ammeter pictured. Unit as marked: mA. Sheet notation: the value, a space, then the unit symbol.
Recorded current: 25 mA
